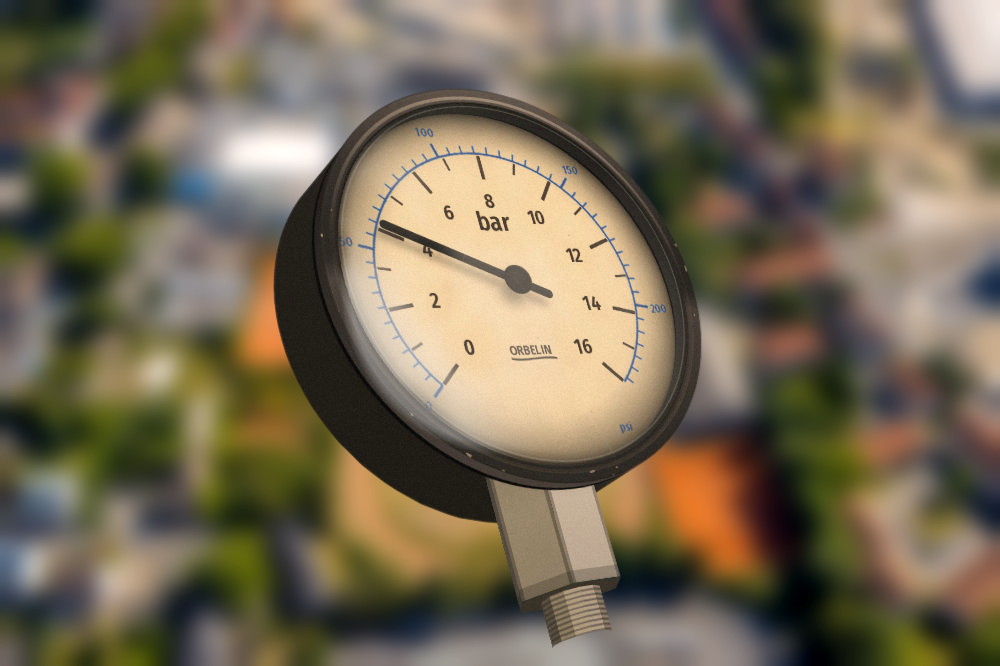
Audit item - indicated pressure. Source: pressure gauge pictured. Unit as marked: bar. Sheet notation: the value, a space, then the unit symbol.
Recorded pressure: 4 bar
